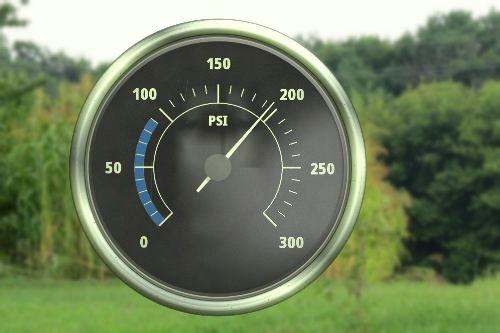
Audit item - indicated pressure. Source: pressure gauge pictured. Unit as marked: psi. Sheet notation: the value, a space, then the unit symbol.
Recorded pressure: 195 psi
